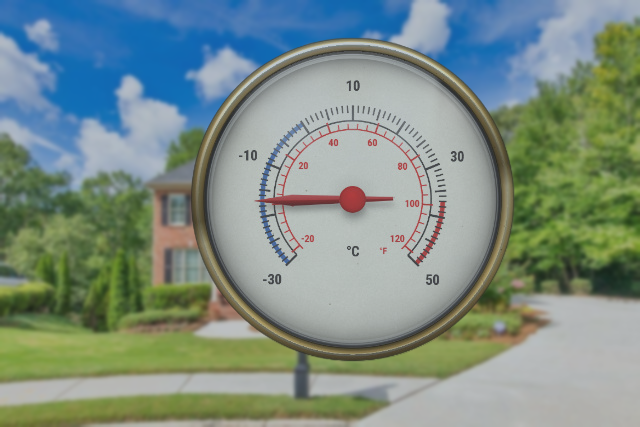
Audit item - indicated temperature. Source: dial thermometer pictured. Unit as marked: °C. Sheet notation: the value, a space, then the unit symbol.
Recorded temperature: -17 °C
